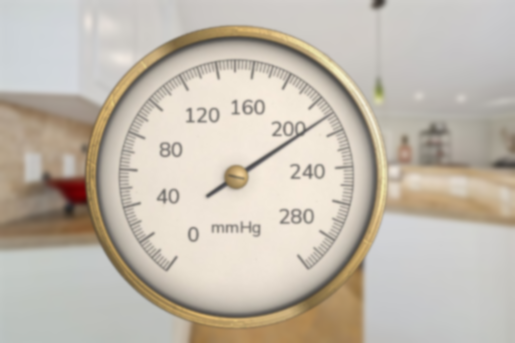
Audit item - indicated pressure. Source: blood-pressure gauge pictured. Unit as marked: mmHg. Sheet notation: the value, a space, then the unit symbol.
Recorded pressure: 210 mmHg
